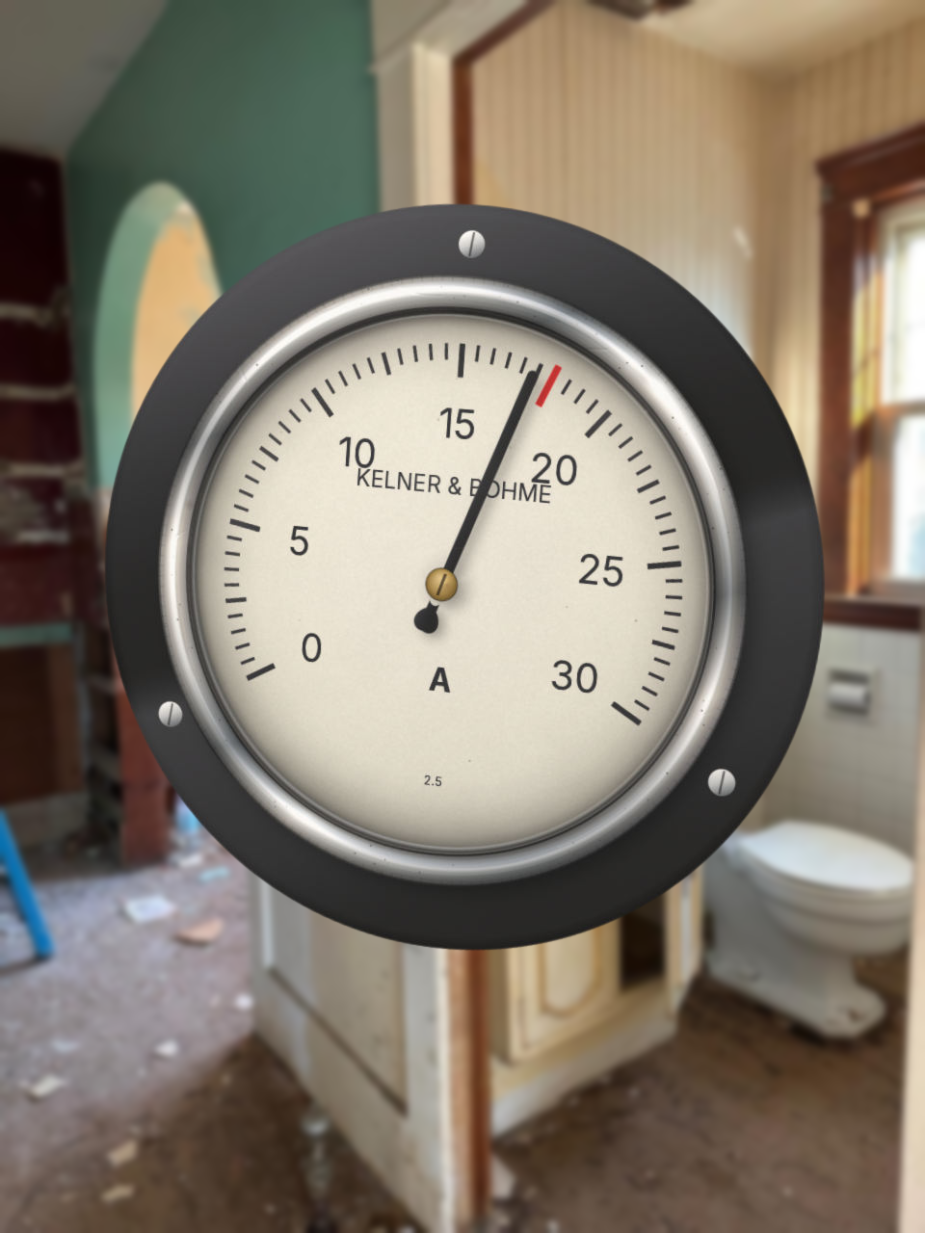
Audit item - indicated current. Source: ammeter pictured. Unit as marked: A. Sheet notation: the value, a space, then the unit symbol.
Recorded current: 17.5 A
